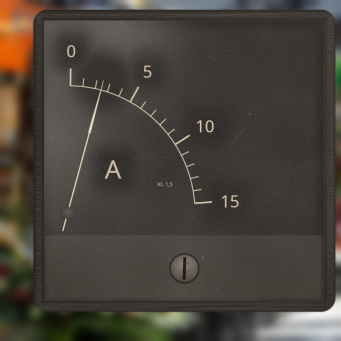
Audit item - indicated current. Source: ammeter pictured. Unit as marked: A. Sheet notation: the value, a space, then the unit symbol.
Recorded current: 2.5 A
